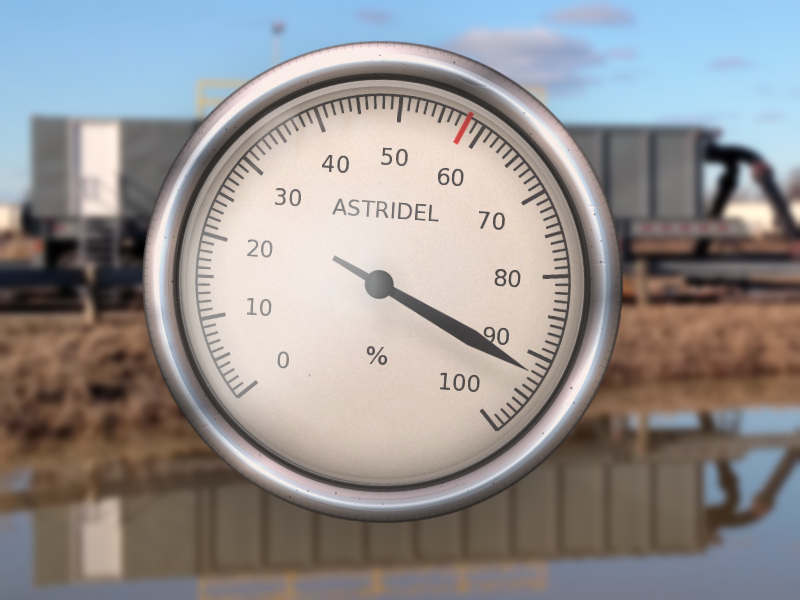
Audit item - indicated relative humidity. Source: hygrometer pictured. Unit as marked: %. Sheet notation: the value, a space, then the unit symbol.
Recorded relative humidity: 92 %
